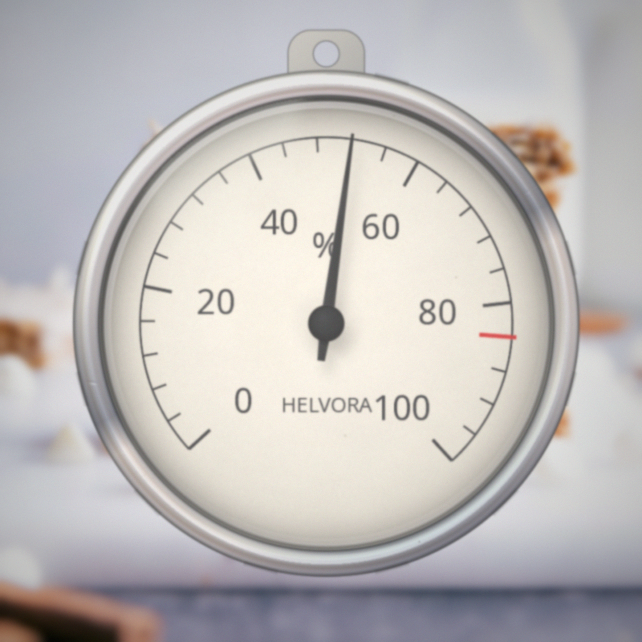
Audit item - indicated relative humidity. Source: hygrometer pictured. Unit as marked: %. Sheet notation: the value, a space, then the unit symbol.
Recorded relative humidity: 52 %
